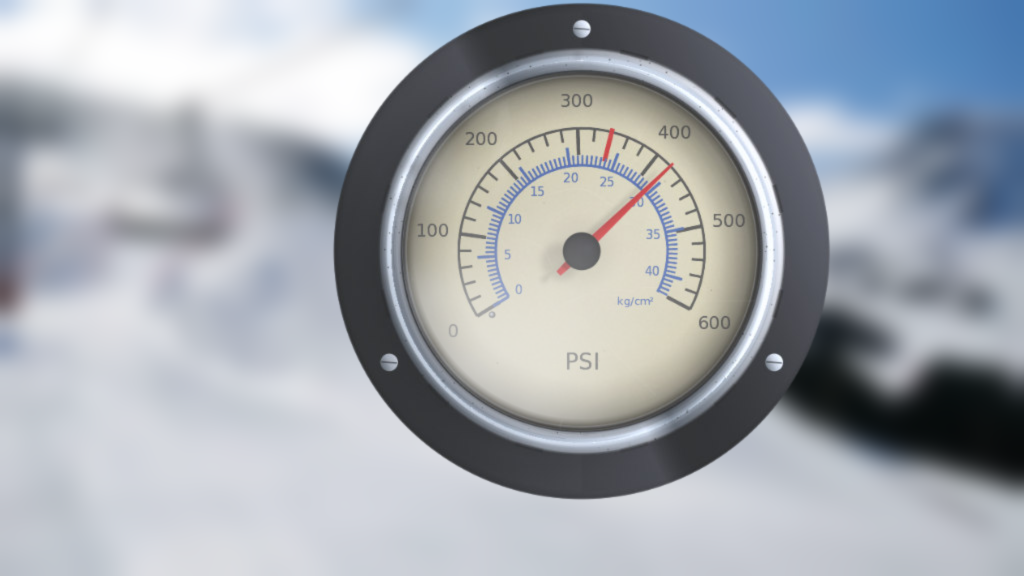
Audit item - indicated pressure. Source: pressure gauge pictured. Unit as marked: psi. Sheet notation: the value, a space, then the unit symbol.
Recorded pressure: 420 psi
